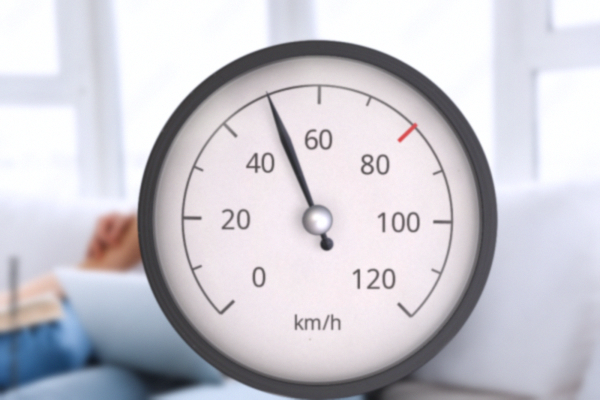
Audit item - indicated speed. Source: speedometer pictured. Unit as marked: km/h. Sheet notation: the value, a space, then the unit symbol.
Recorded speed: 50 km/h
